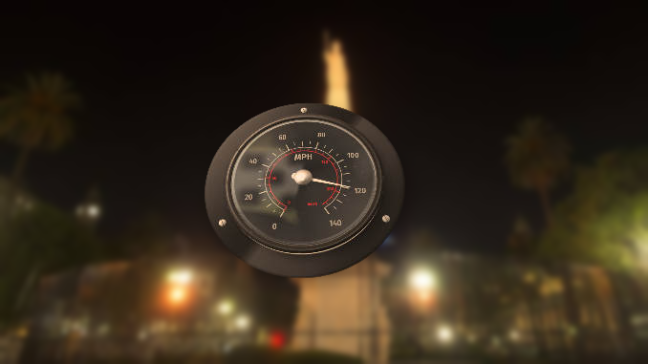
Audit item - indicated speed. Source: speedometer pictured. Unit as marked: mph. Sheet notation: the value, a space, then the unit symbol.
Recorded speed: 120 mph
